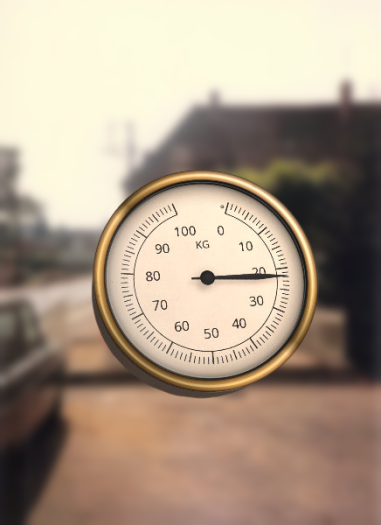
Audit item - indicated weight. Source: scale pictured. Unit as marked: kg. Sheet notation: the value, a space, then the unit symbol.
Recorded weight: 22 kg
